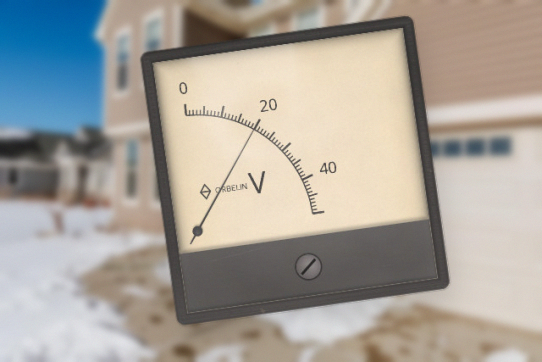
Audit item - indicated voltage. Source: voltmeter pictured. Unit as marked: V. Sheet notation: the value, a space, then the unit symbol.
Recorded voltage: 20 V
